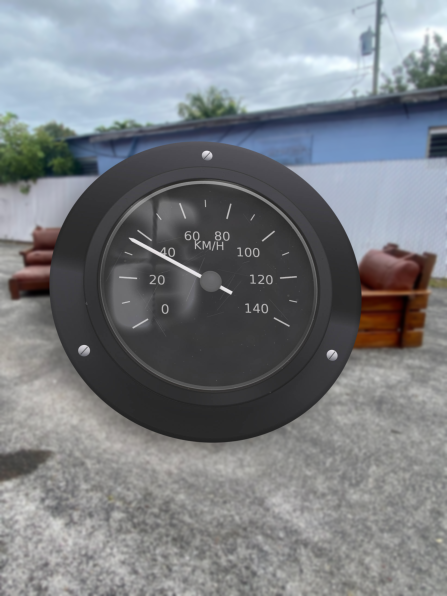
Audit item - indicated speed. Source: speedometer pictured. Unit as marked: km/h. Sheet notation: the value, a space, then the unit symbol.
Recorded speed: 35 km/h
